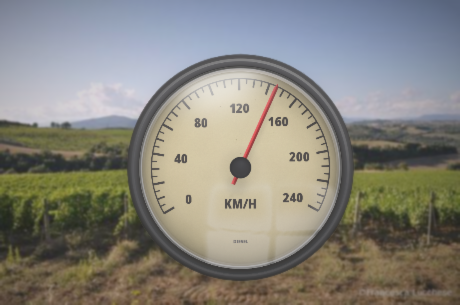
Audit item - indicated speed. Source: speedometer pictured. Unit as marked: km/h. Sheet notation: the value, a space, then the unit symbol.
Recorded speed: 145 km/h
